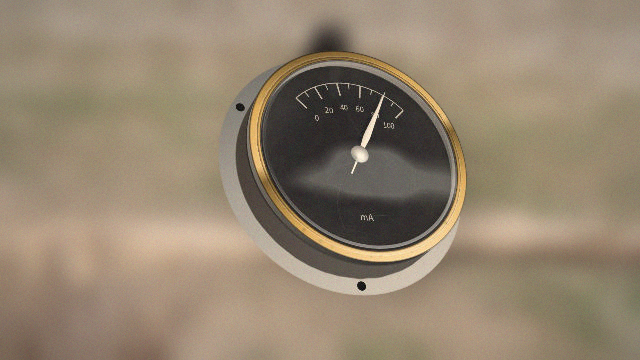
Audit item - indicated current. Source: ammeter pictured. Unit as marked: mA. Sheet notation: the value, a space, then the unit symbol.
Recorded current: 80 mA
